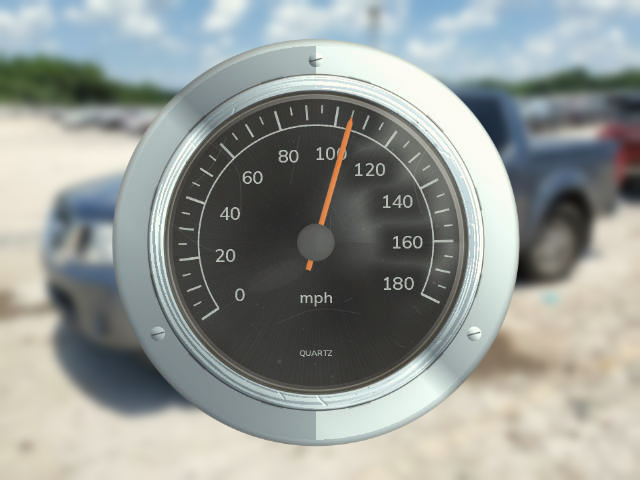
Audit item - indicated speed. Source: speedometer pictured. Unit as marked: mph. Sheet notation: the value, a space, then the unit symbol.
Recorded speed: 105 mph
